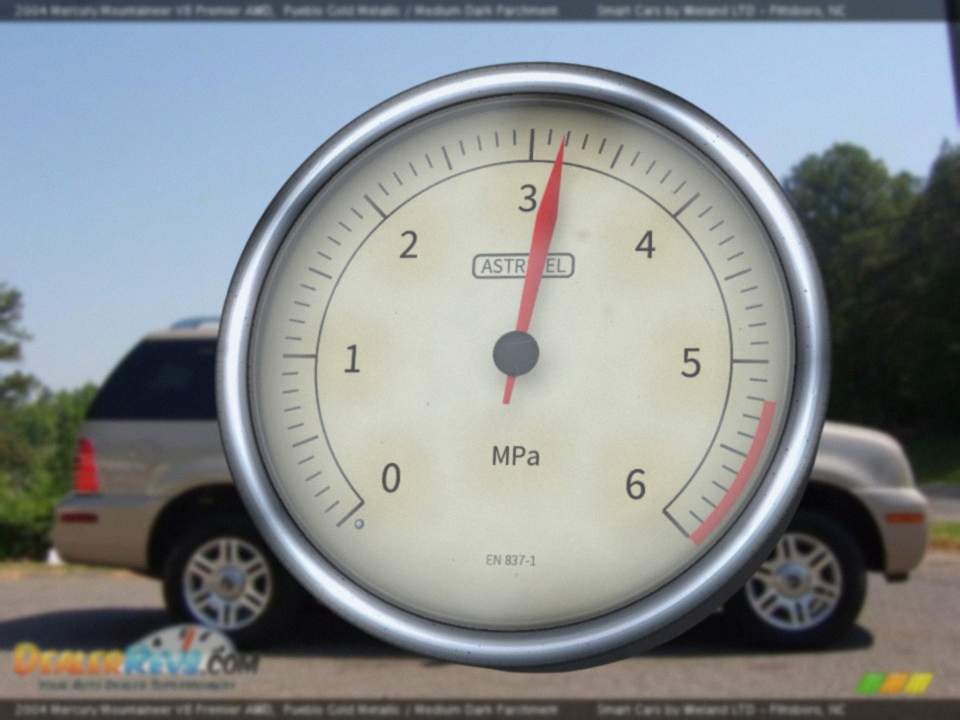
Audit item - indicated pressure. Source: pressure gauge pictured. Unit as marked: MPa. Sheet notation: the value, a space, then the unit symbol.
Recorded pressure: 3.2 MPa
